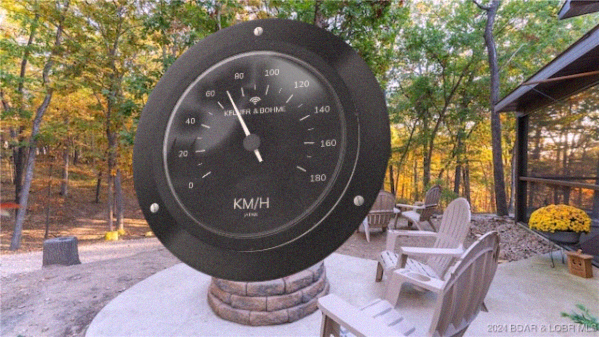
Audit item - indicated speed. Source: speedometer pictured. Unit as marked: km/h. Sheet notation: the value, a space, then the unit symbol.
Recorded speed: 70 km/h
